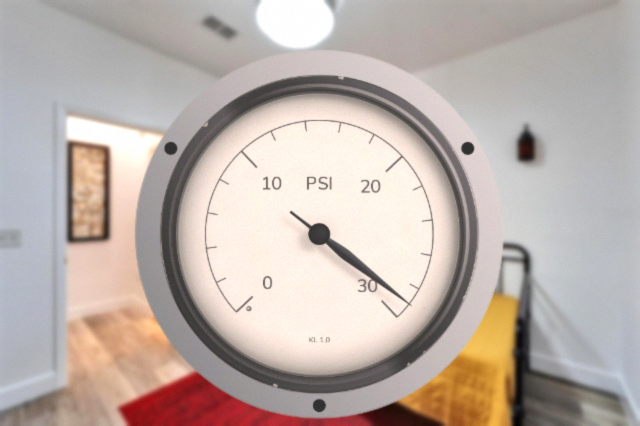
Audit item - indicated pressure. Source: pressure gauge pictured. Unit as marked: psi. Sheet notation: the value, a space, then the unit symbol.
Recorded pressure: 29 psi
